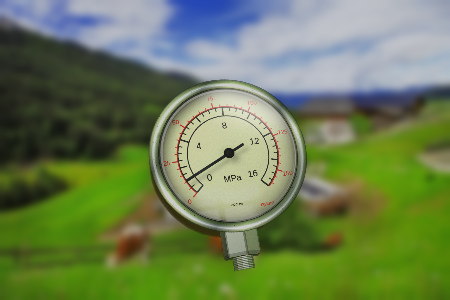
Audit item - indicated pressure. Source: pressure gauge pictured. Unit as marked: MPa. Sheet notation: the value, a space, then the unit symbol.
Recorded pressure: 1 MPa
